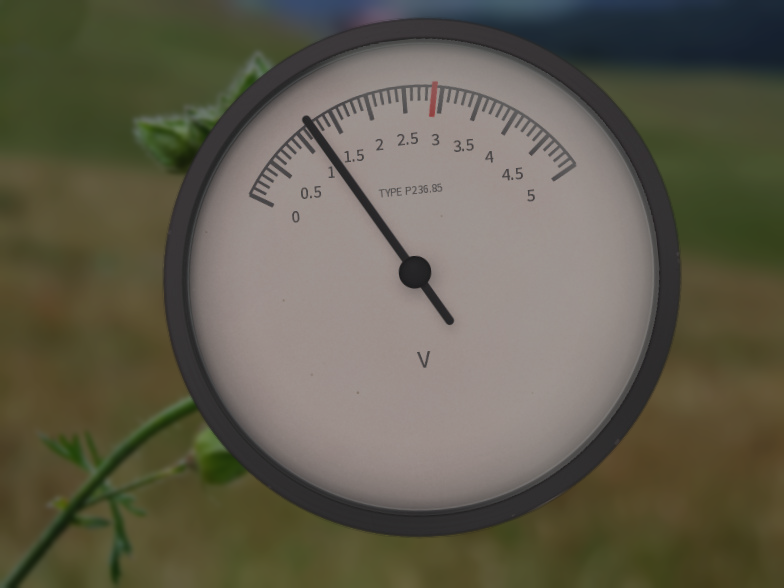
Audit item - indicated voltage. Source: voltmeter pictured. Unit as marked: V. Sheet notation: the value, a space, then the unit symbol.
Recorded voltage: 1.2 V
